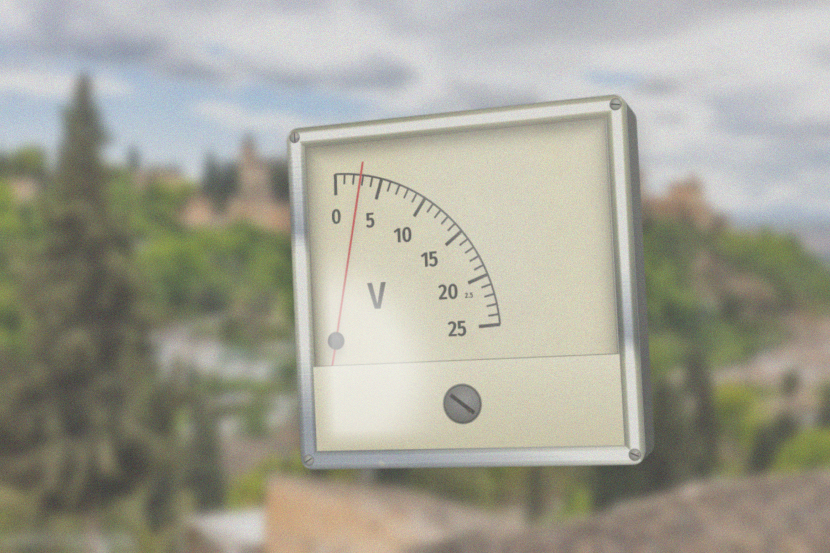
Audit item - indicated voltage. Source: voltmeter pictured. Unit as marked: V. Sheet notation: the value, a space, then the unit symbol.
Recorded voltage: 3 V
